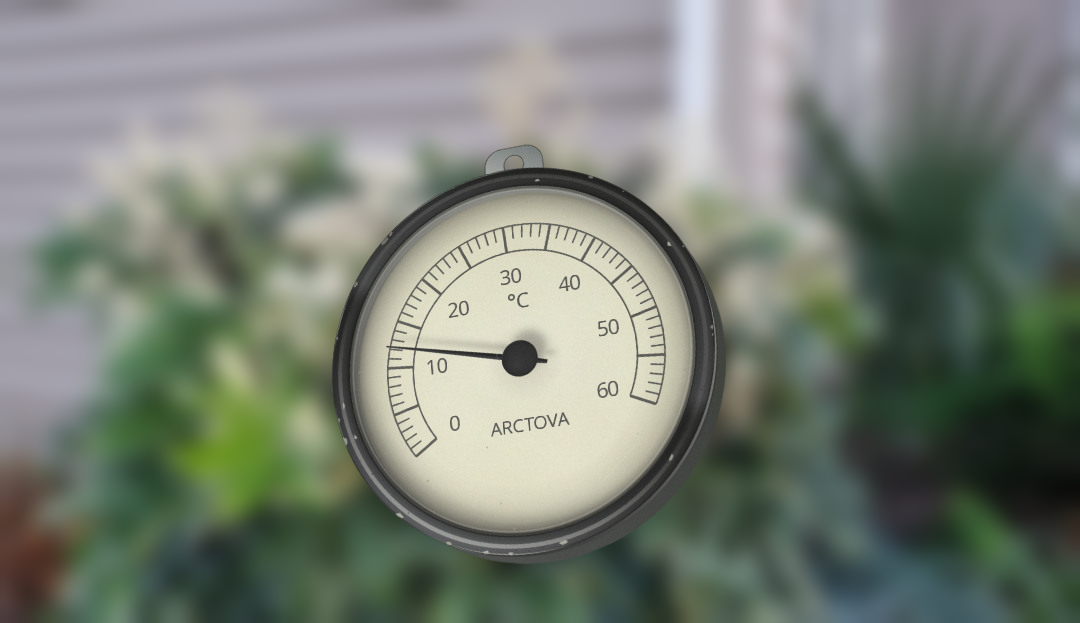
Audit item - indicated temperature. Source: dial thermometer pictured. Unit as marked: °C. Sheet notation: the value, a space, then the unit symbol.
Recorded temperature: 12 °C
